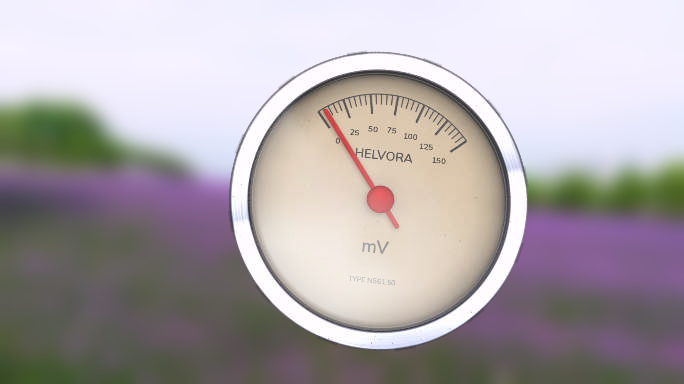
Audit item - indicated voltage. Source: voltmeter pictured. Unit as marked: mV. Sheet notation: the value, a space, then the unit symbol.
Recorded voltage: 5 mV
